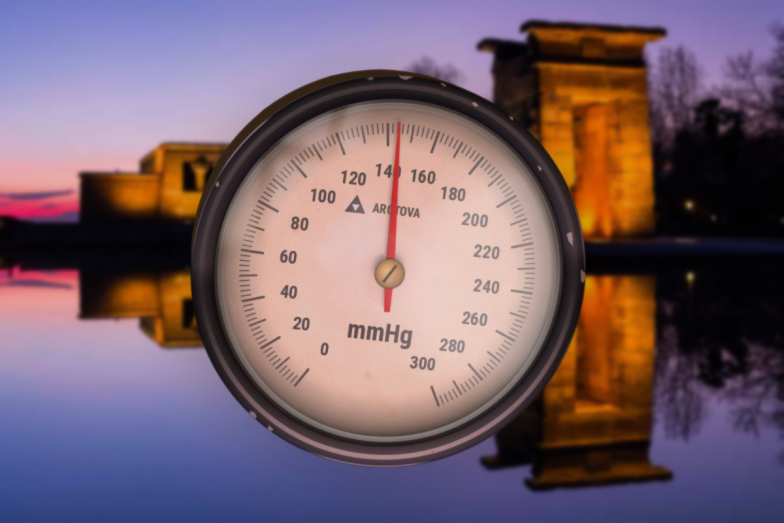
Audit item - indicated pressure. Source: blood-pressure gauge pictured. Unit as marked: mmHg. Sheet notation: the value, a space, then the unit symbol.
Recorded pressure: 144 mmHg
